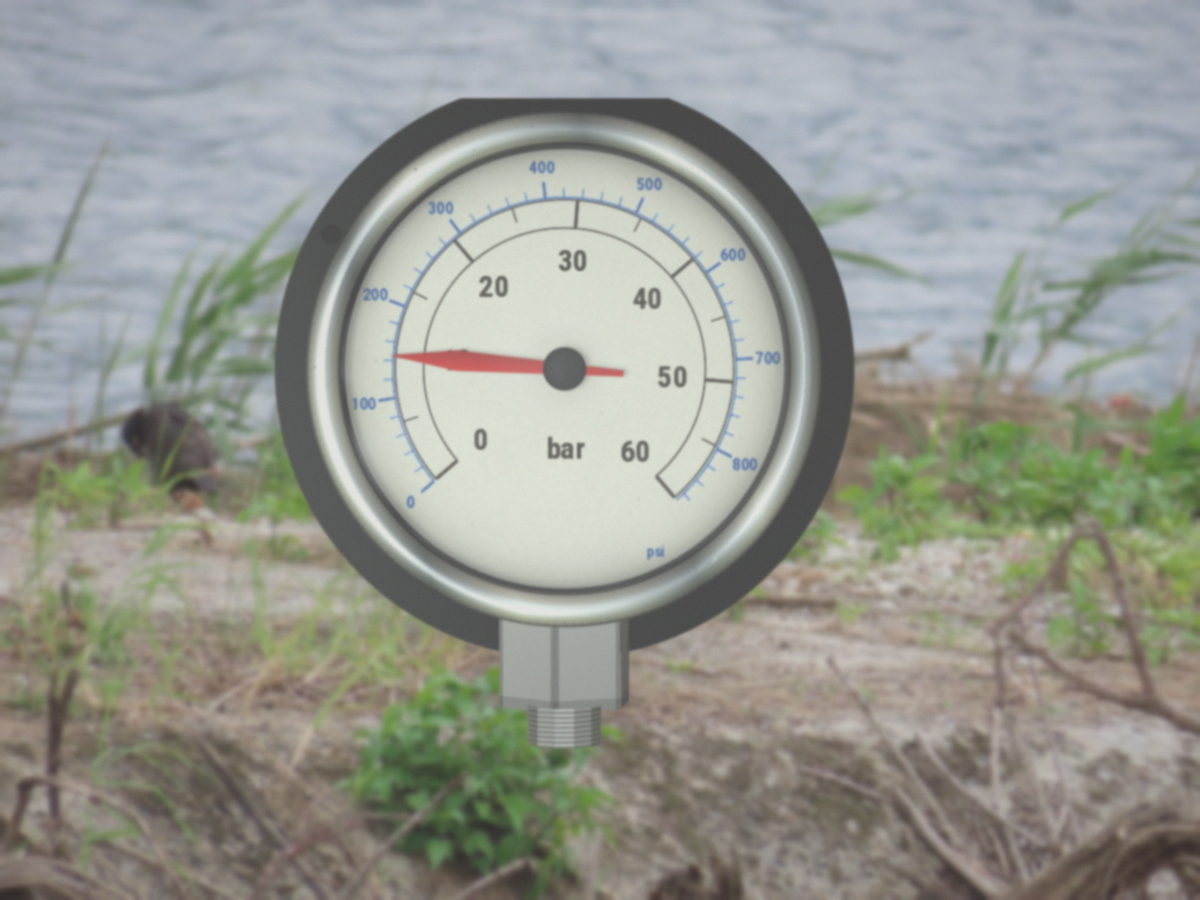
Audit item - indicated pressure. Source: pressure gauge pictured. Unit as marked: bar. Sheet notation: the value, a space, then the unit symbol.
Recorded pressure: 10 bar
